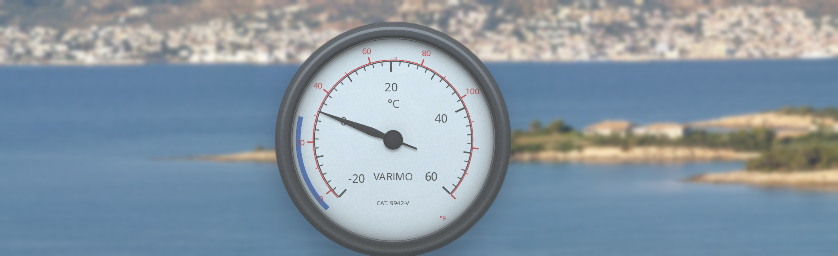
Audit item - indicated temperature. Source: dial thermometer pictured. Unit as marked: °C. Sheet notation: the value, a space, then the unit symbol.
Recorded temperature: 0 °C
